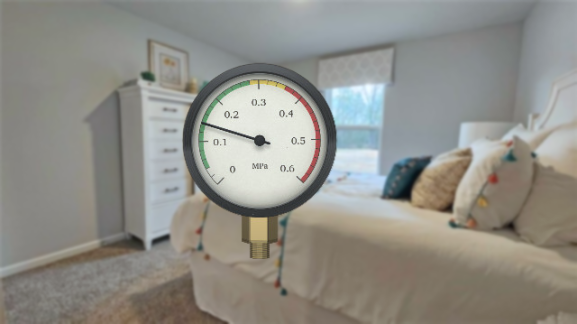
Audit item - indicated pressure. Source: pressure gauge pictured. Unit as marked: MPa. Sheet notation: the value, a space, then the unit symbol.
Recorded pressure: 0.14 MPa
